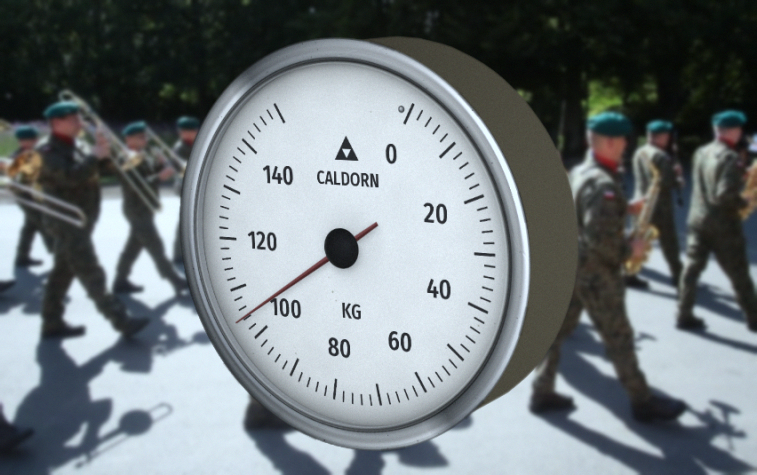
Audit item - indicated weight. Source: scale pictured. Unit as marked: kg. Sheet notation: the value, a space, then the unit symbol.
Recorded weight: 104 kg
